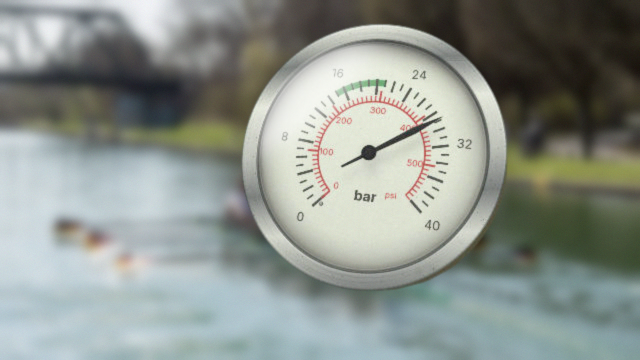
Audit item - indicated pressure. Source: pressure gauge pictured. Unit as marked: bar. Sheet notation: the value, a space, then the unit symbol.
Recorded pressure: 29 bar
